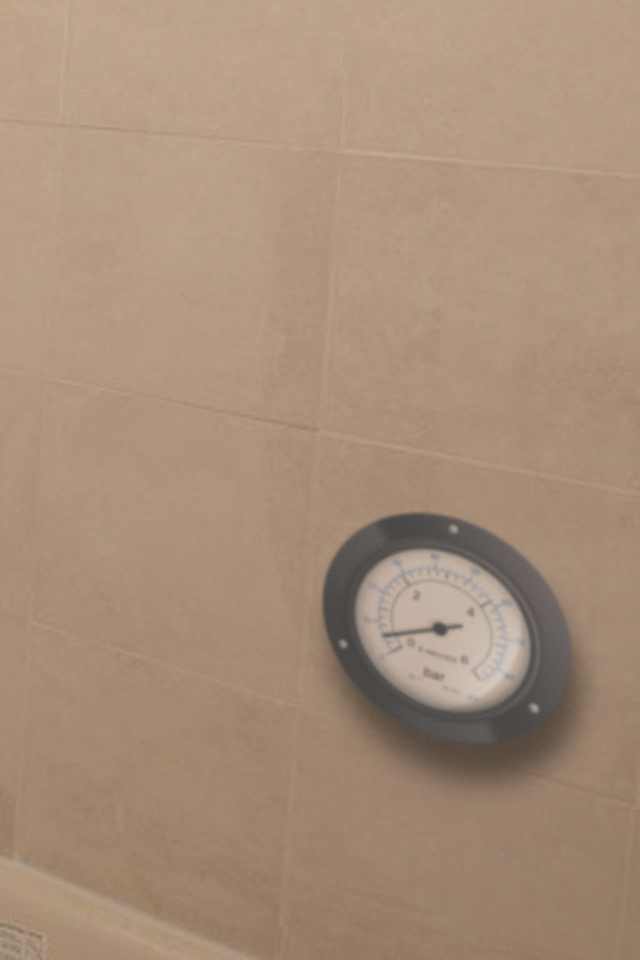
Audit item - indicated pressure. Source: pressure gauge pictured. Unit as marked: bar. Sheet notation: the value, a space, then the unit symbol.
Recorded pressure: 0.4 bar
